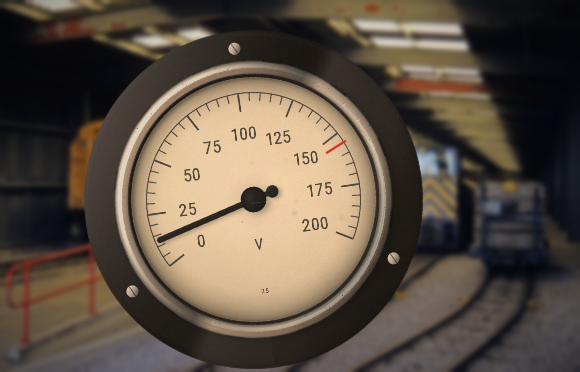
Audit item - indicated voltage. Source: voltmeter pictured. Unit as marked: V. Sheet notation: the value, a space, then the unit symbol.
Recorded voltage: 12.5 V
